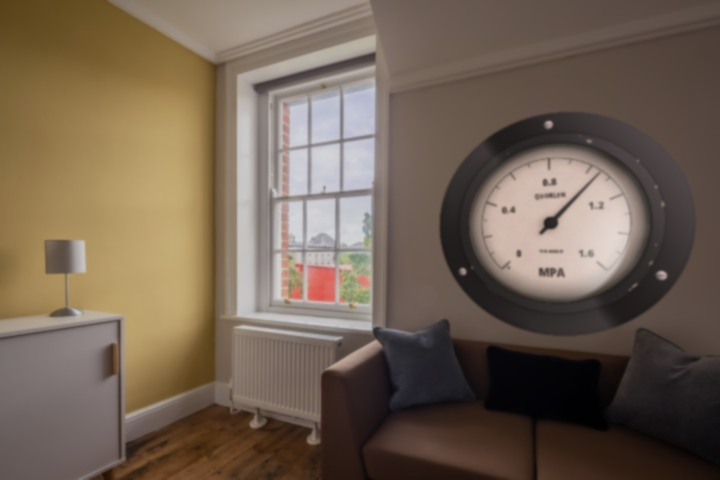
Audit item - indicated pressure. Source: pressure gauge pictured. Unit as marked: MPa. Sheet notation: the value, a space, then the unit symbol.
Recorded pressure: 1.05 MPa
